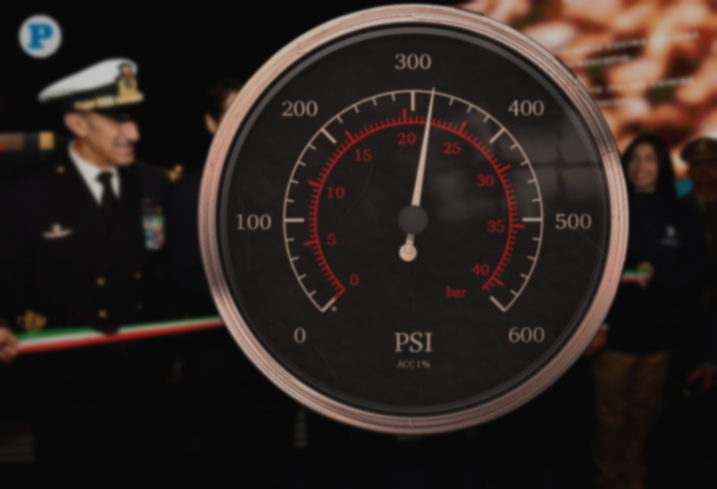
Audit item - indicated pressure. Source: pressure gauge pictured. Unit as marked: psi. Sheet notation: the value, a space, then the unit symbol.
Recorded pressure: 320 psi
